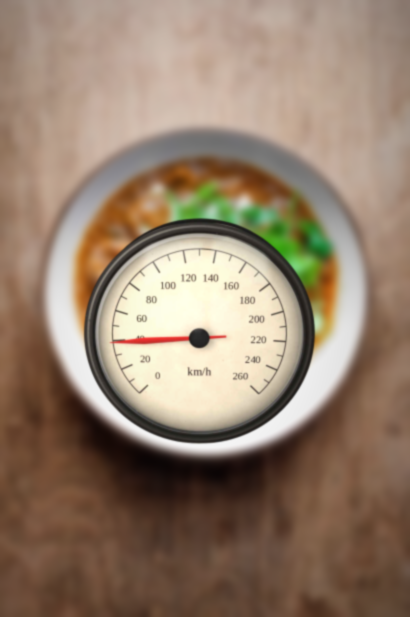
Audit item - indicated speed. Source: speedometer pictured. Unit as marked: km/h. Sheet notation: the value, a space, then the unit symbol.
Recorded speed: 40 km/h
